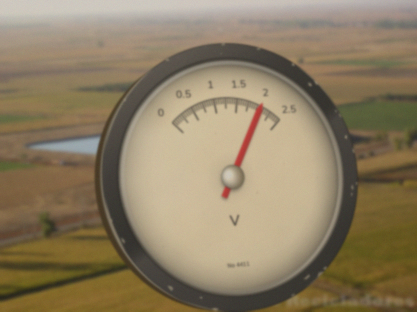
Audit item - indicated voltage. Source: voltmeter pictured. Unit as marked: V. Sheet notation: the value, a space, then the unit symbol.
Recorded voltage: 2 V
